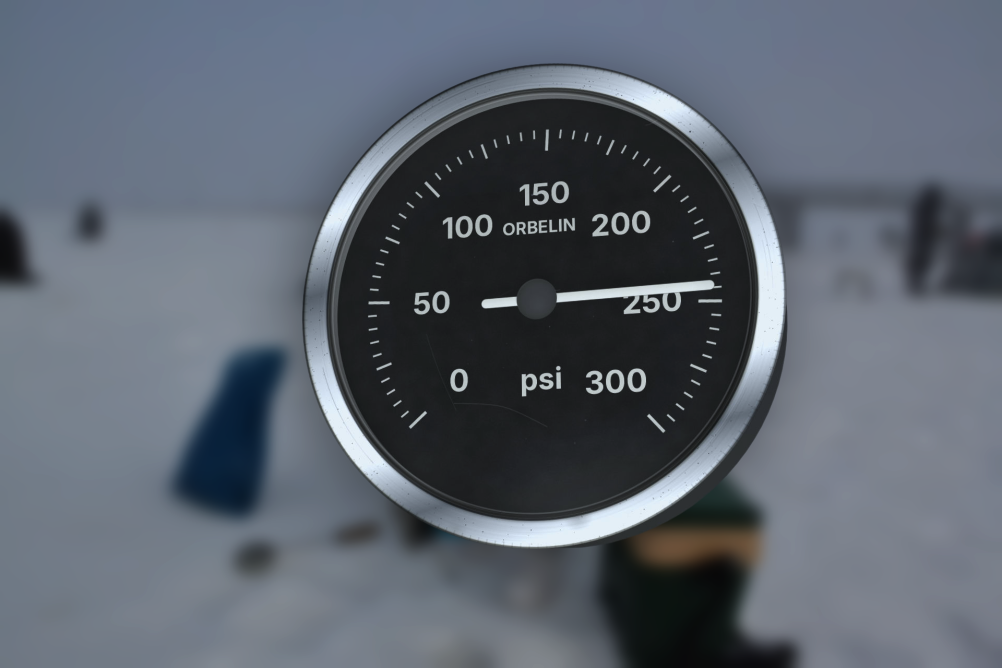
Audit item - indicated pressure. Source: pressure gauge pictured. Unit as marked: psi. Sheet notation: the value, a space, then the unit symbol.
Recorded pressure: 245 psi
